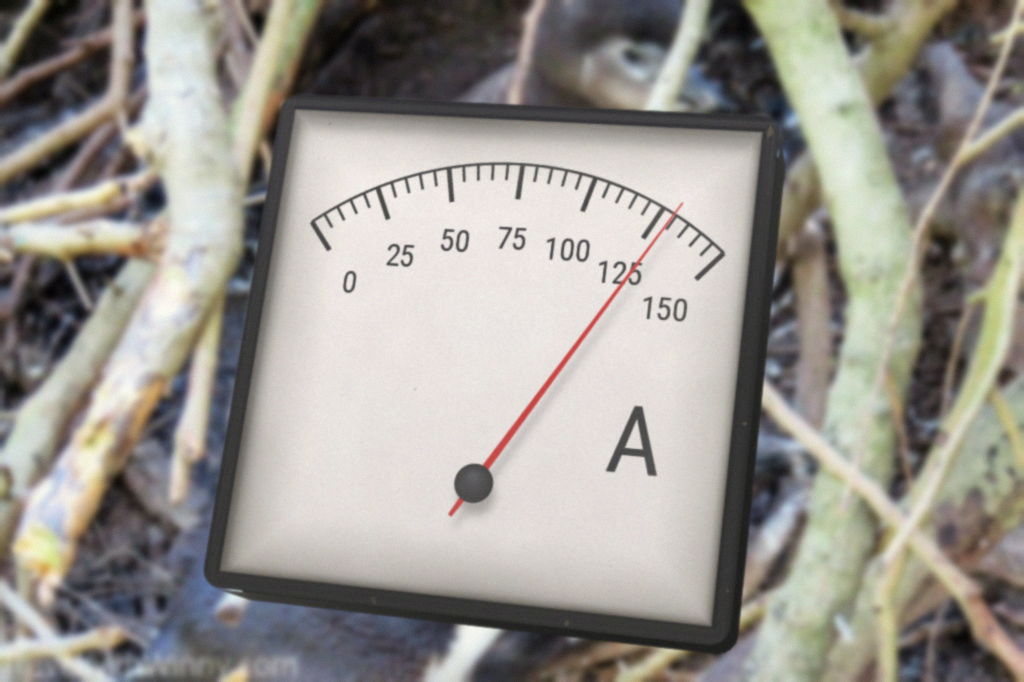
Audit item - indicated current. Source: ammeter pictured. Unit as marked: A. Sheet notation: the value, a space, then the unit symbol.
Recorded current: 130 A
